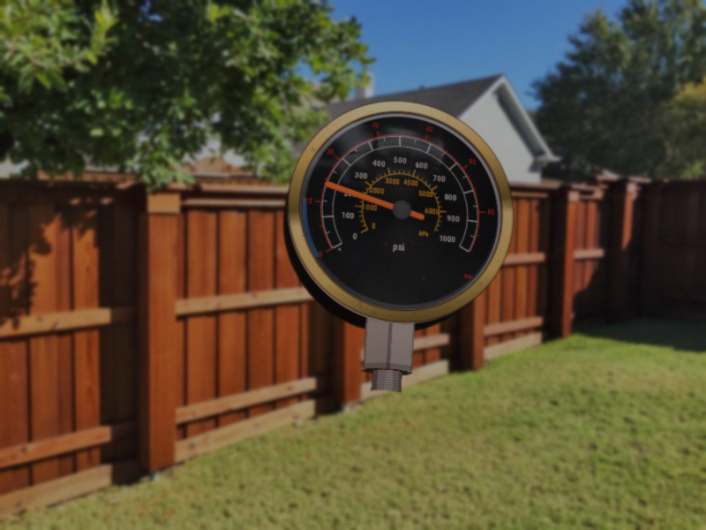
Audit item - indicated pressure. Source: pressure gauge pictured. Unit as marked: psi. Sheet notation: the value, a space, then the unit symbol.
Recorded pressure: 200 psi
